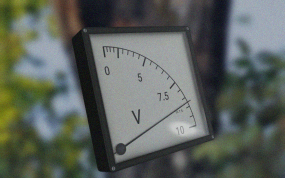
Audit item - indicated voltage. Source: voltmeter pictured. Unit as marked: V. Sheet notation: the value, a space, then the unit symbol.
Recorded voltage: 8.75 V
